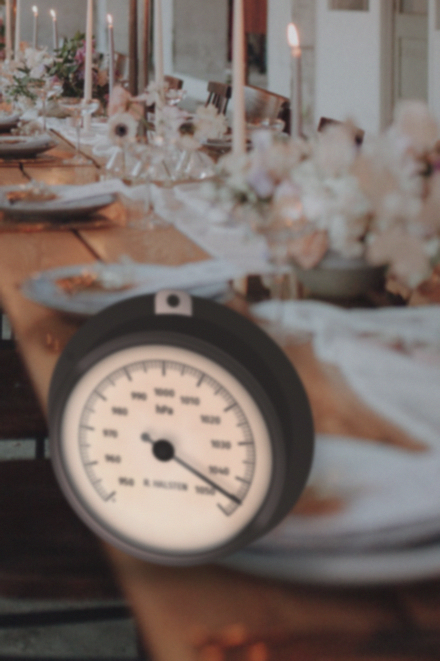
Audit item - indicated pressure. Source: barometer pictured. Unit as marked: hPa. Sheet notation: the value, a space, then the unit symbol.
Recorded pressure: 1045 hPa
